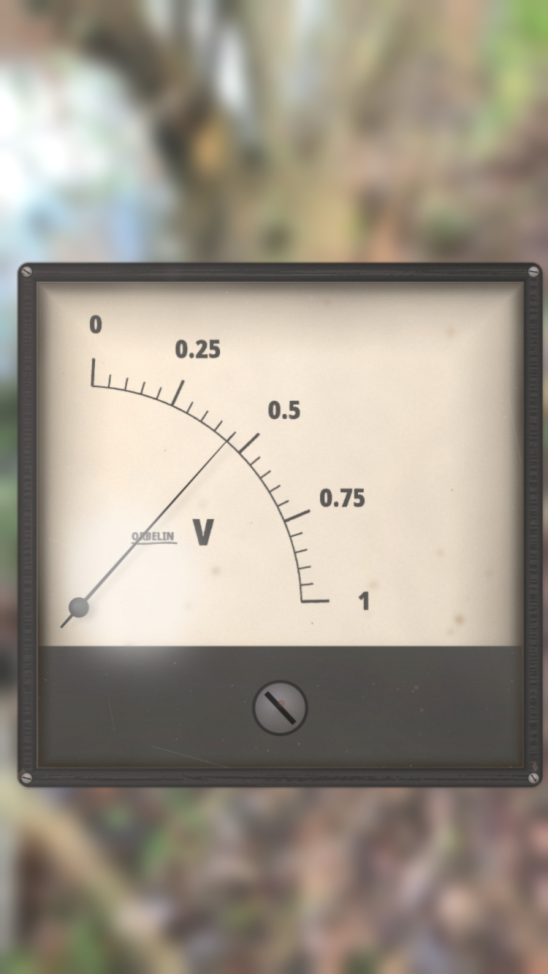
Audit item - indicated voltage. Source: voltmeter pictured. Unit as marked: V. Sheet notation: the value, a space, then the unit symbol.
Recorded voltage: 0.45 V
